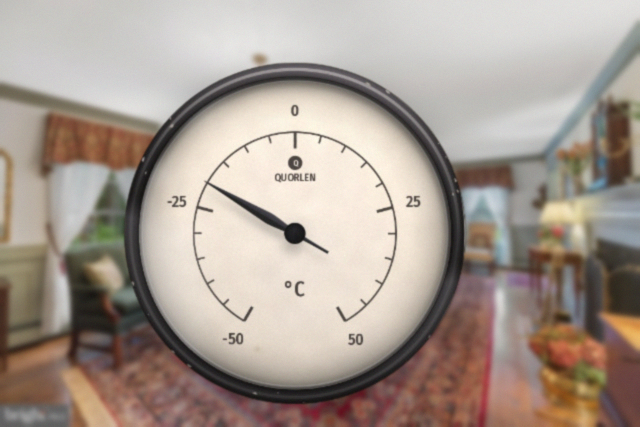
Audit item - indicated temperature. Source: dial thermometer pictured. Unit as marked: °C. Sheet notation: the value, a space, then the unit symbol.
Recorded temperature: -20 °C
